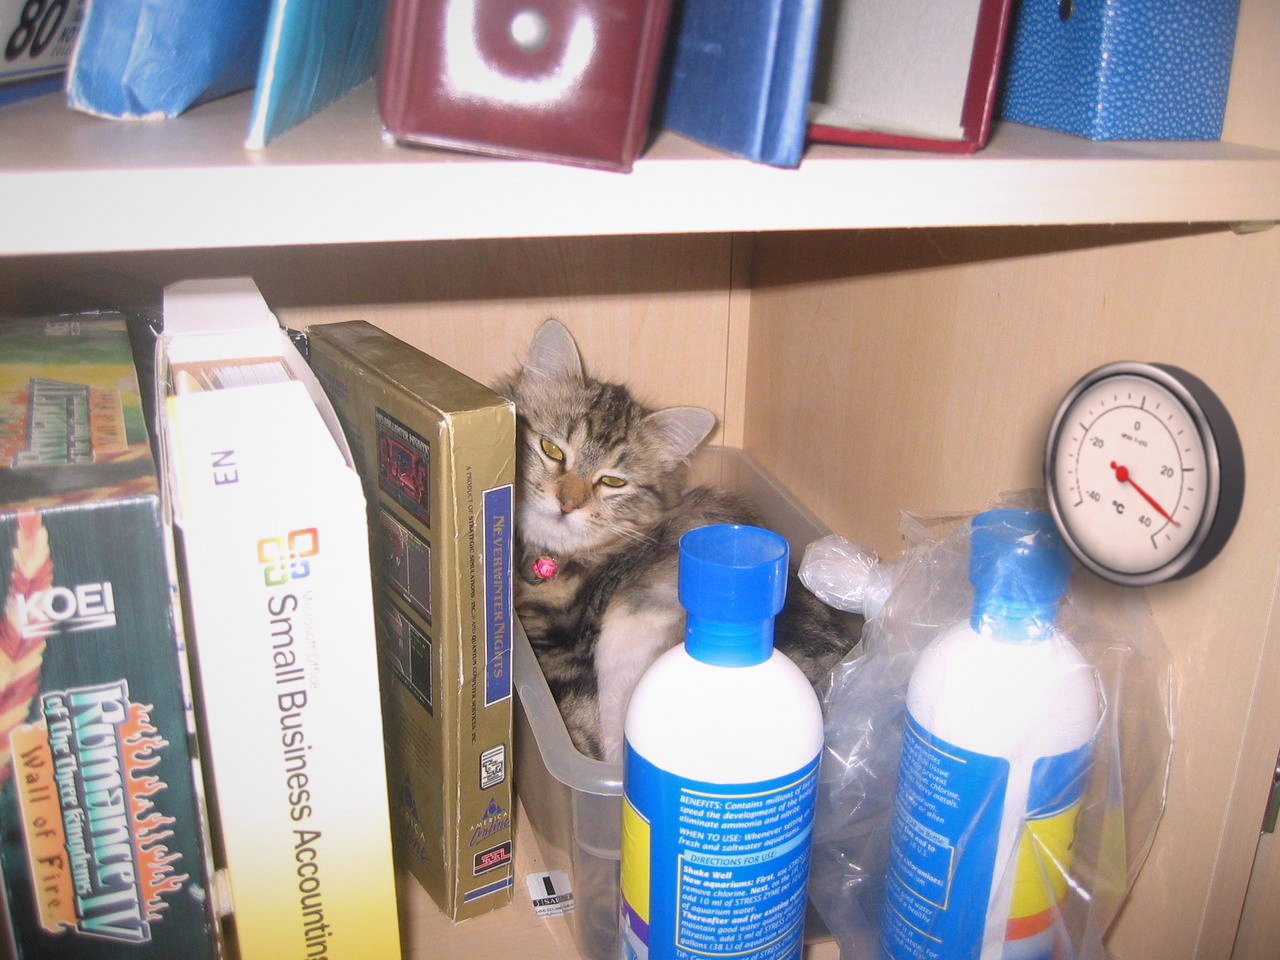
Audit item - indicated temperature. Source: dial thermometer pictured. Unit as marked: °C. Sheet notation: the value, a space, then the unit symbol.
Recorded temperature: 32 °C
